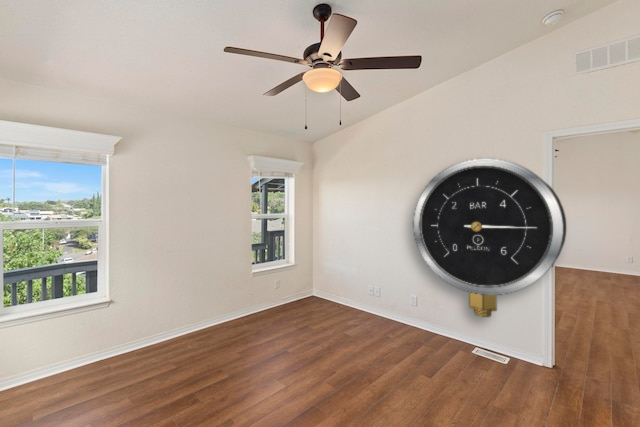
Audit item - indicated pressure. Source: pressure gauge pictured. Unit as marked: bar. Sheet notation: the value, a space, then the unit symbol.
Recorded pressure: 5 bar
